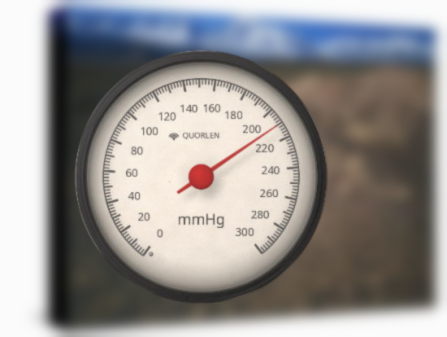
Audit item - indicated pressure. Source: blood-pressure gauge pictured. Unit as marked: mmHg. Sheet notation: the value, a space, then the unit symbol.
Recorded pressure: 210 mmHg
